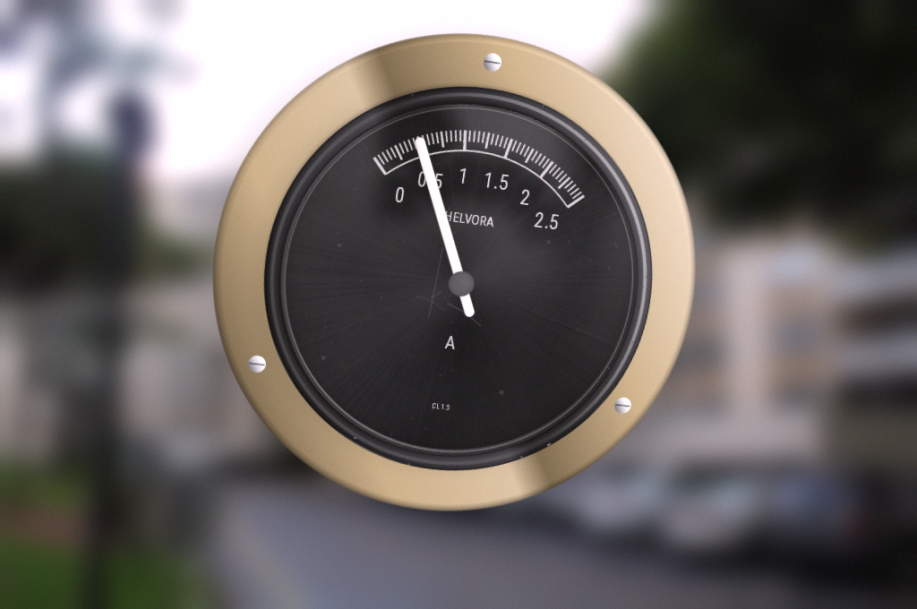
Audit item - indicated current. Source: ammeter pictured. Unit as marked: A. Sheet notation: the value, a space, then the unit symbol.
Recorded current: 0.5 A
